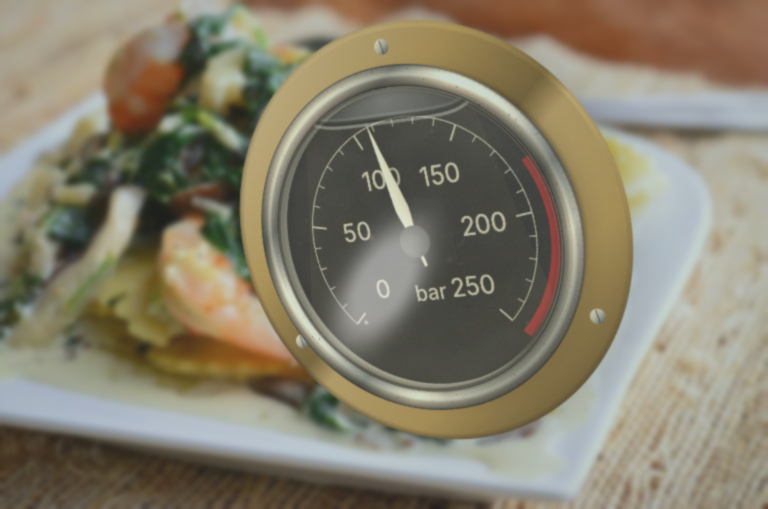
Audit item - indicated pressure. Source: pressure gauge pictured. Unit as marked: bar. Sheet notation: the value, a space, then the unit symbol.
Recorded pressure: 110 bar
